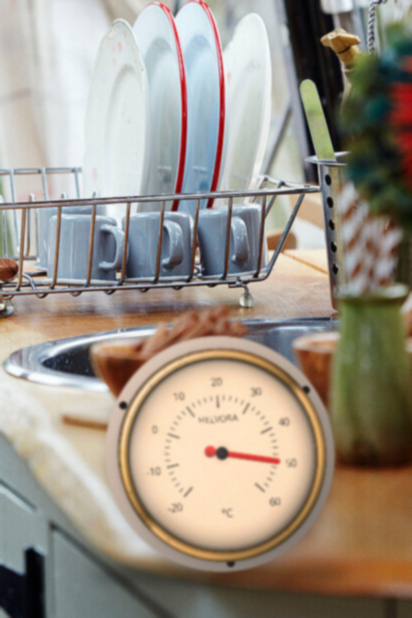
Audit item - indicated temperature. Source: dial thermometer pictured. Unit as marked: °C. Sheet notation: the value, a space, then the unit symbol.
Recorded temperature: 50 °C
